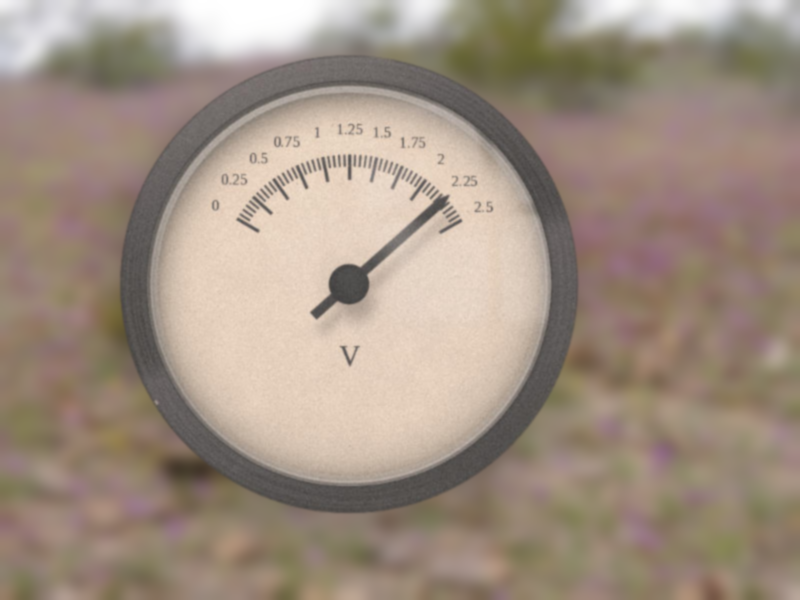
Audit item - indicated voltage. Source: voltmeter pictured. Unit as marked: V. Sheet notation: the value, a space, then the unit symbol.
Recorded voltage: 2.25 V
